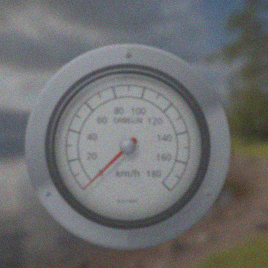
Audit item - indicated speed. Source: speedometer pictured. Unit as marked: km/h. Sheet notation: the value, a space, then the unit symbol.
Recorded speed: 0 km/h
